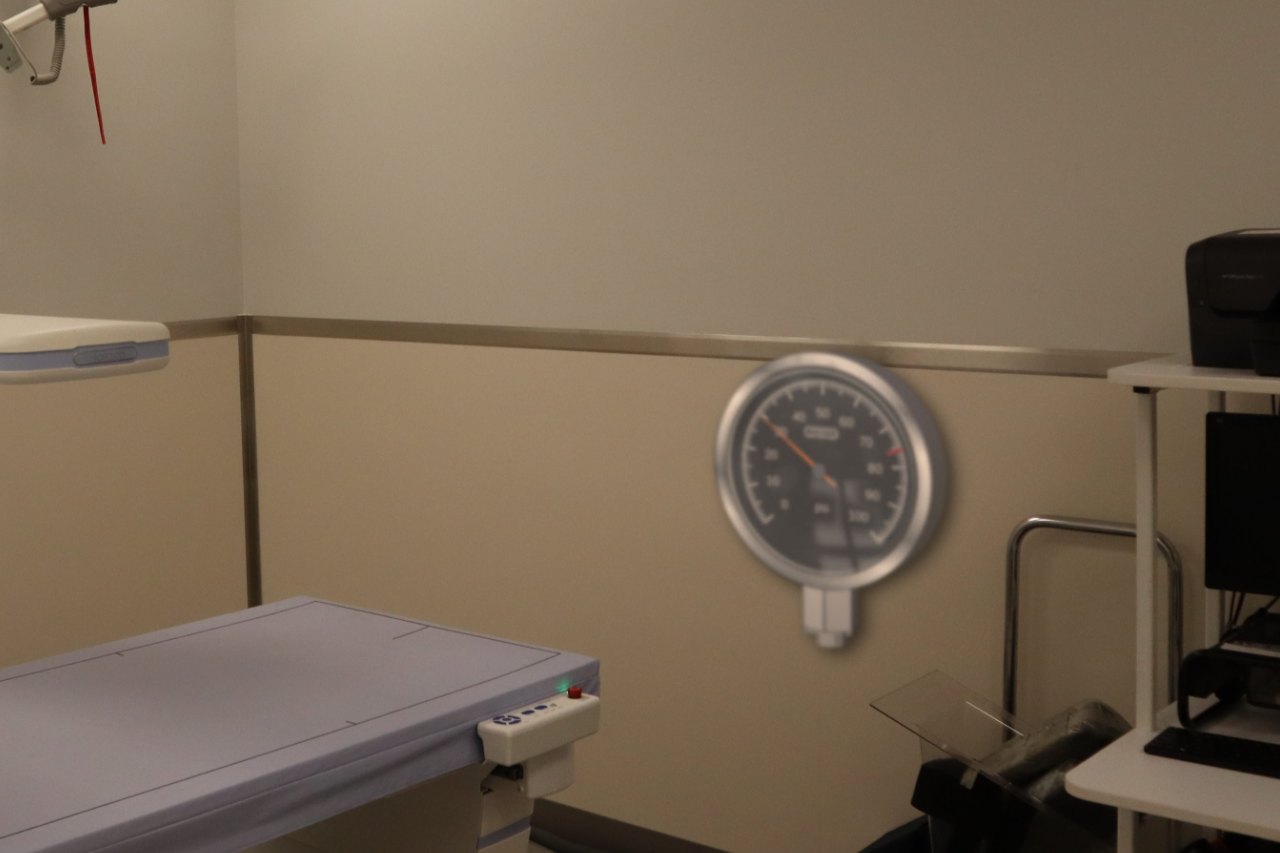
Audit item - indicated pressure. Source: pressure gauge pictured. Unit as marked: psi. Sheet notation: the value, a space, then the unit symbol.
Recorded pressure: 30 psi
